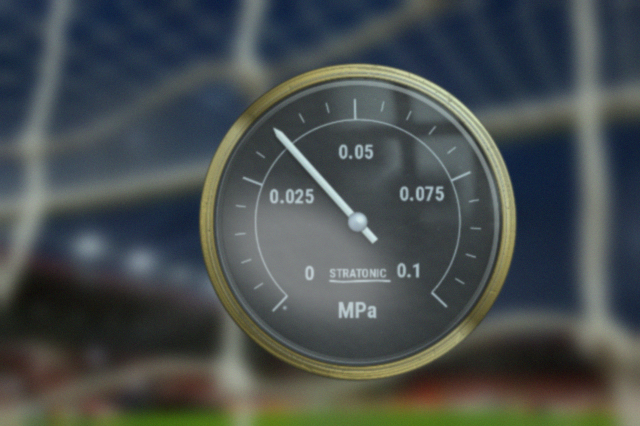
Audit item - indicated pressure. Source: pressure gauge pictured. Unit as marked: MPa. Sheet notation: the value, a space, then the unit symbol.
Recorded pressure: 0.035 MPa
